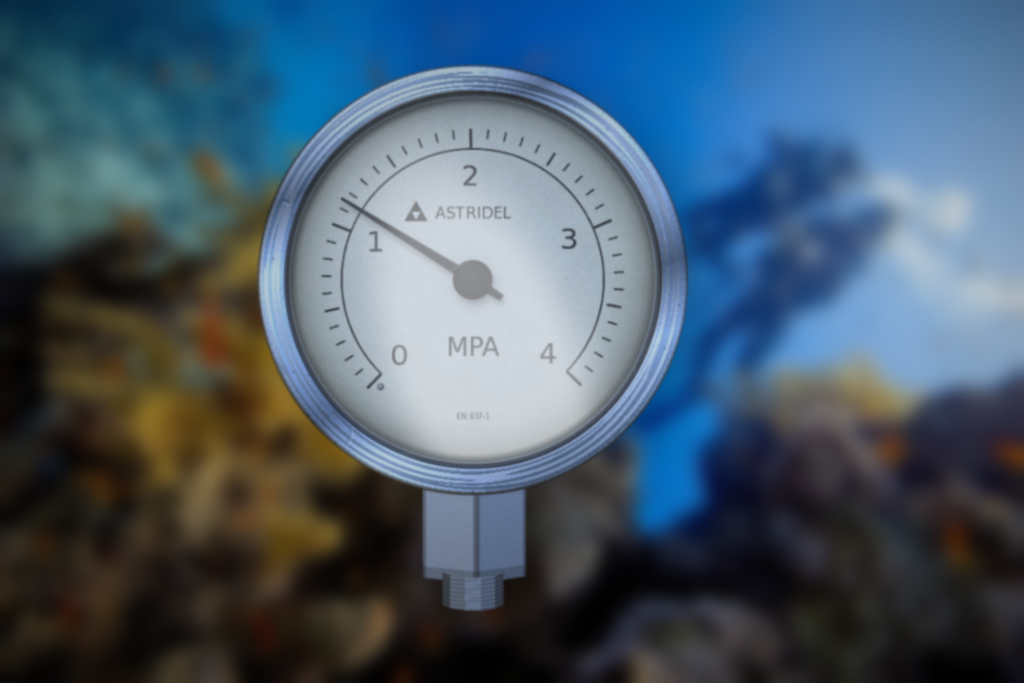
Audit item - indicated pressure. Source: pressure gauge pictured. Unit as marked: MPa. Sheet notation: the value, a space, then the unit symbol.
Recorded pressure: 1.15 MPa
